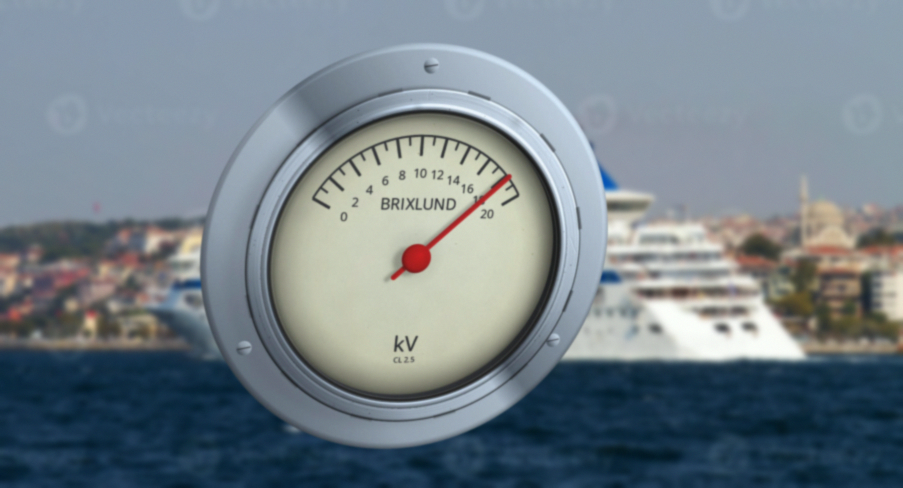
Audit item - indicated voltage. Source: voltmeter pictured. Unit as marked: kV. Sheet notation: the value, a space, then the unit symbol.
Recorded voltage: 18 kV
